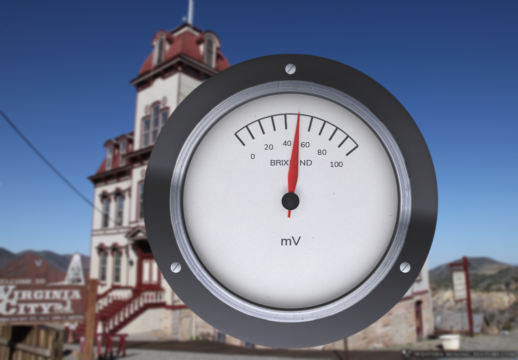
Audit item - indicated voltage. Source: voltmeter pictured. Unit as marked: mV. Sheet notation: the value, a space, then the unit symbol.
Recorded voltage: 50 mV
